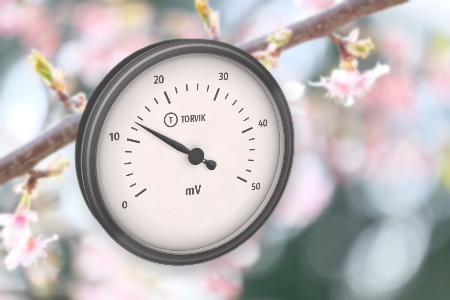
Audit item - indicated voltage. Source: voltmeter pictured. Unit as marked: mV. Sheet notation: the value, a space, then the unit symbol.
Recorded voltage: 13 mV
